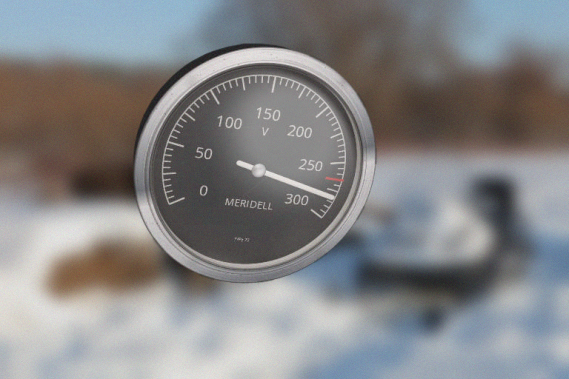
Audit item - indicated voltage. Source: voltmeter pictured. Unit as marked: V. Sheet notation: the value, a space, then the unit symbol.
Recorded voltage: 280 V
